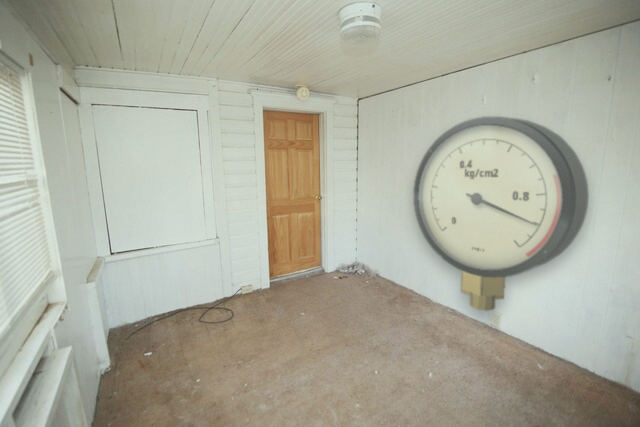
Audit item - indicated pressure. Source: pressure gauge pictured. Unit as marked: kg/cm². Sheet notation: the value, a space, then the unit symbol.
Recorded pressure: 0.9 kg/cm²
